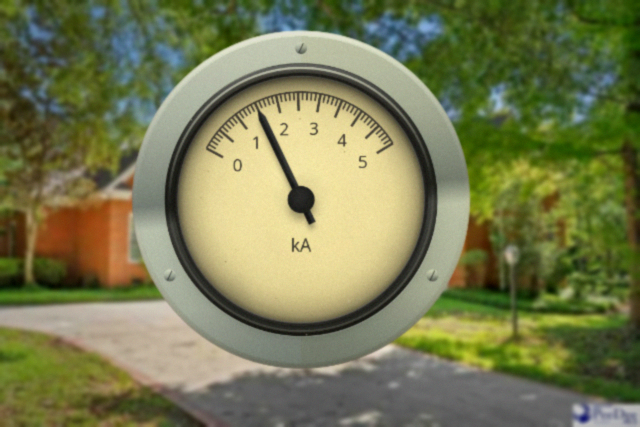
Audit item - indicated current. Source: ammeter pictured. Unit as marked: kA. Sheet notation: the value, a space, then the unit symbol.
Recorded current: 1.5 kA
